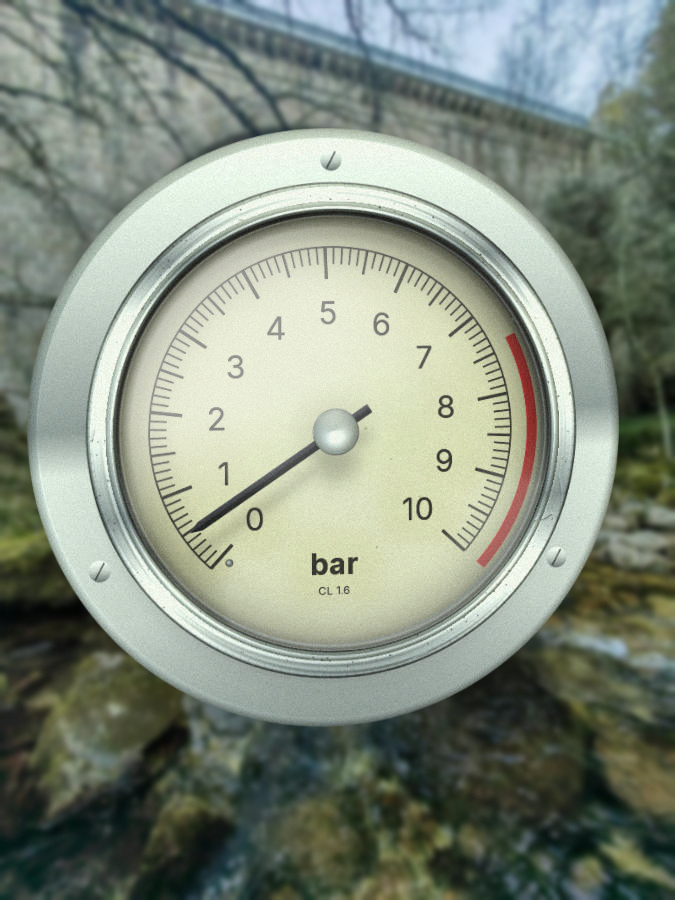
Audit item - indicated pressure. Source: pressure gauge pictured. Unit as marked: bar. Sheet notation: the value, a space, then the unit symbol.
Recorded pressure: 0.5 bar
